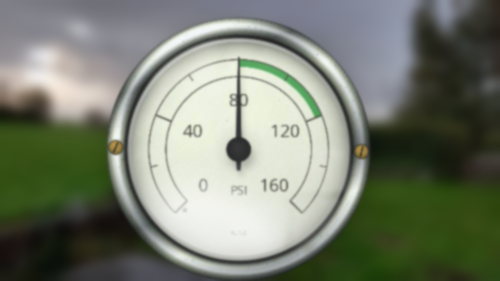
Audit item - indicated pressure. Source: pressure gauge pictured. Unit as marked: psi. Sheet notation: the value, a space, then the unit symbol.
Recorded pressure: 80 psi
